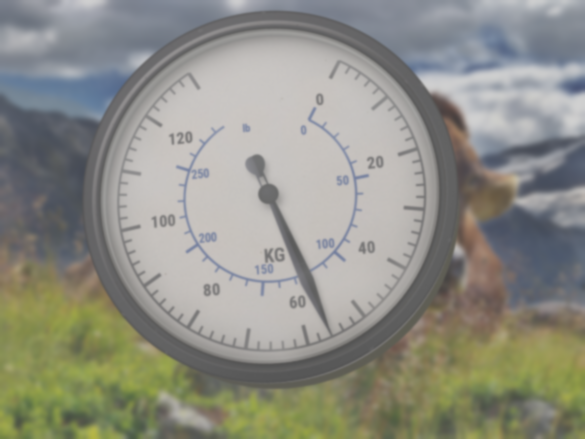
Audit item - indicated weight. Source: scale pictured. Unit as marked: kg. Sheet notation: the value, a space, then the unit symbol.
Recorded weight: 56 kg
